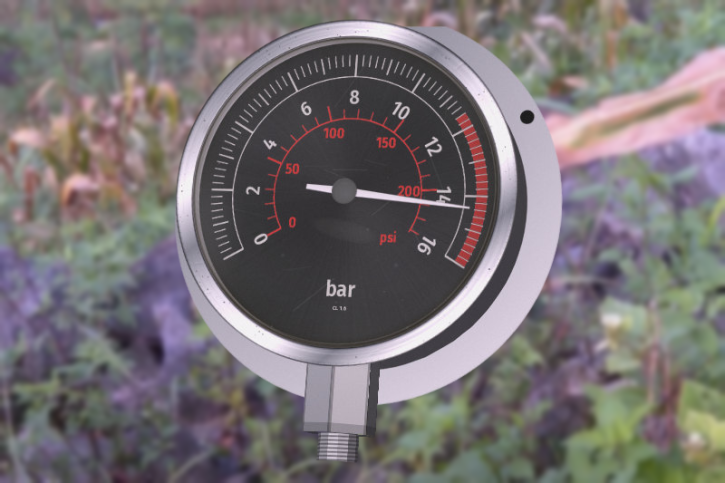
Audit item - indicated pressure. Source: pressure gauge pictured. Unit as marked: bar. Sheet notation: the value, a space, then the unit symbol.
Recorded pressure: 14.4 bar
